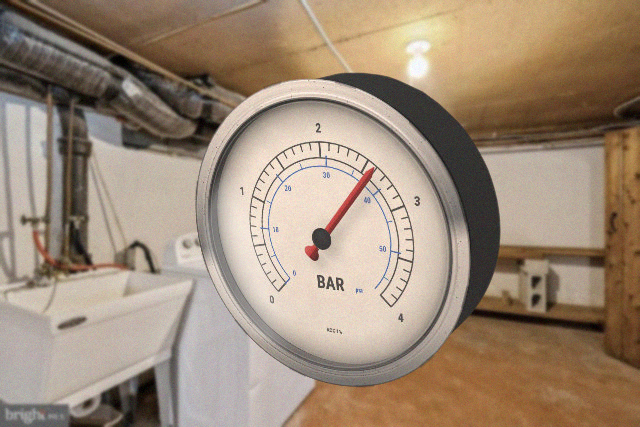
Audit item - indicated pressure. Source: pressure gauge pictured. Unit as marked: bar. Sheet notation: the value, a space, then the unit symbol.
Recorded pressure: 2.6 bar
